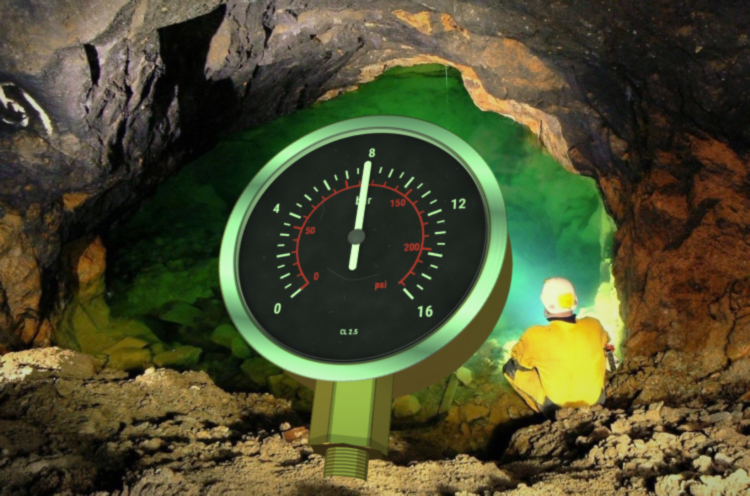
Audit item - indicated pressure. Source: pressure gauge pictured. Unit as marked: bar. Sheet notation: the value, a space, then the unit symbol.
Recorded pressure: 8 bar
